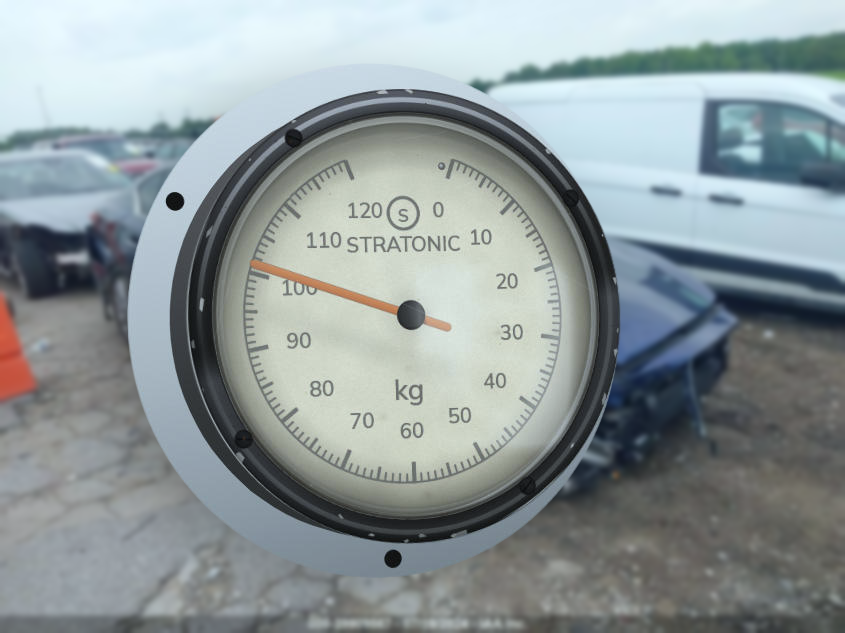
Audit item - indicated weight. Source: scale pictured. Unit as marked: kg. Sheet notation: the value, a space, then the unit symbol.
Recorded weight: 101 kg
